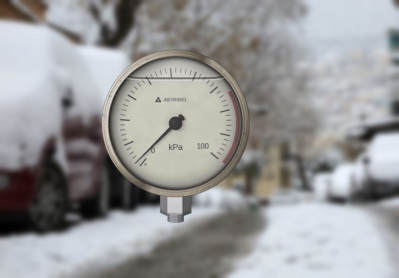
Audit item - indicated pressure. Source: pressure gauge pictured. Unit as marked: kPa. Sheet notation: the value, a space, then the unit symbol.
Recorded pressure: 2 kPa
